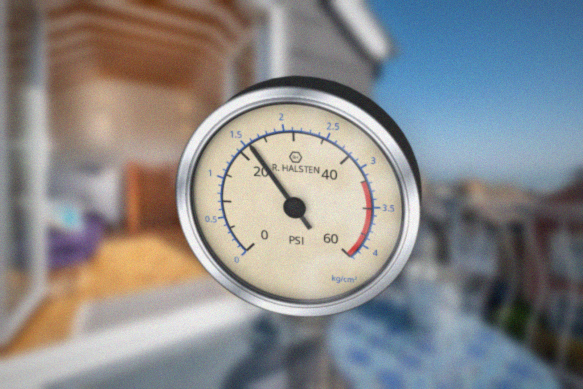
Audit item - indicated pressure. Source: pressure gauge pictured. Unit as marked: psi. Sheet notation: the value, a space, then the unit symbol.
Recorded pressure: 22.5 psi
